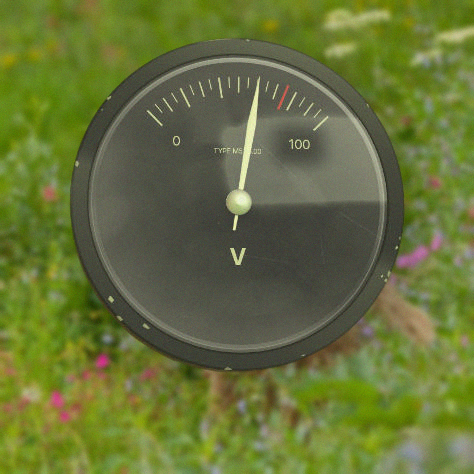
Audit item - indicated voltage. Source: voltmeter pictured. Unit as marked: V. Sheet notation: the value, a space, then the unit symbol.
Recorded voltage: 60 V
